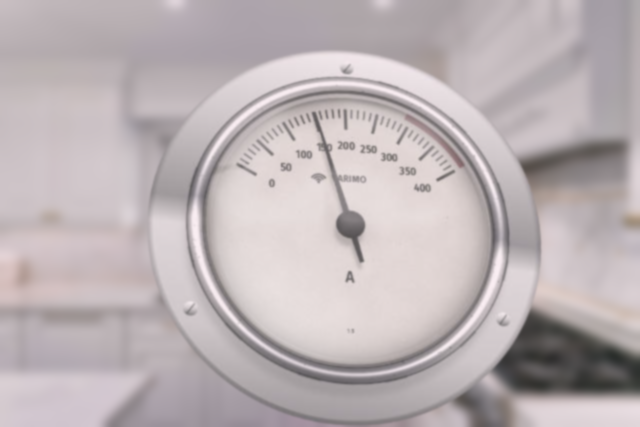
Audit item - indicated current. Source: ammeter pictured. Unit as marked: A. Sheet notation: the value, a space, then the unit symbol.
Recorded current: 150 A
